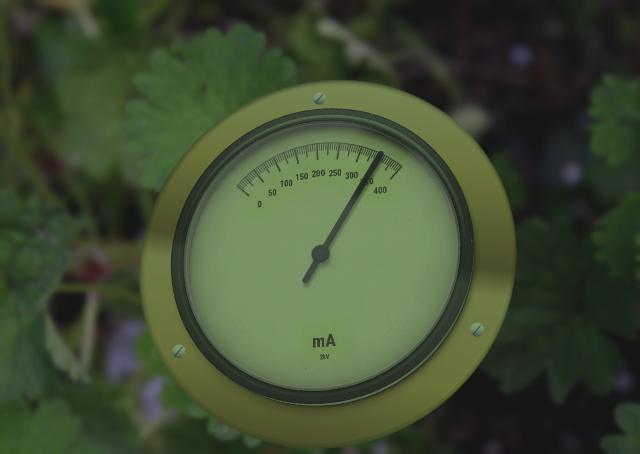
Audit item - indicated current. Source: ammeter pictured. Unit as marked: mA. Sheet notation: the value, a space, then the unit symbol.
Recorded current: 350 mA
